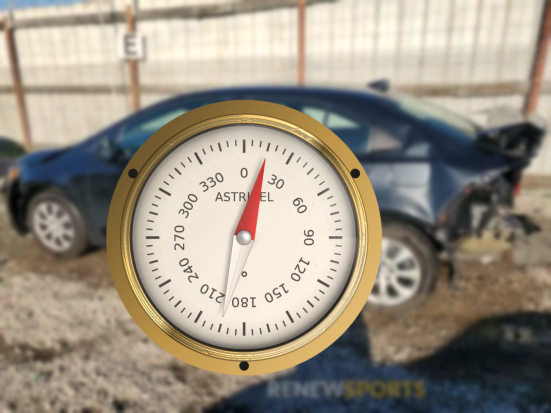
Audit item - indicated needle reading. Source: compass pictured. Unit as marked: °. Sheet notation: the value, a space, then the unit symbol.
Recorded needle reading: 15 °
